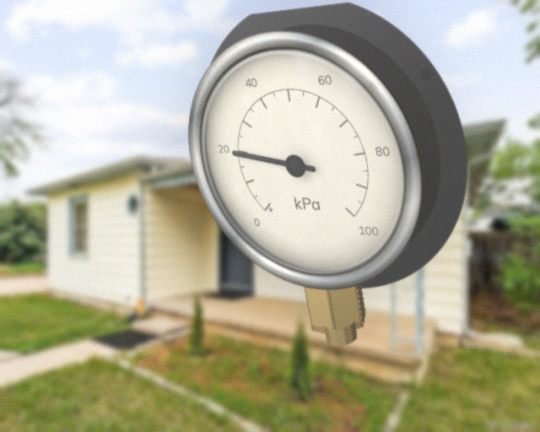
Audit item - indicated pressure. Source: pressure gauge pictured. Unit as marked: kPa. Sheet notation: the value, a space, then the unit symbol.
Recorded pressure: 20 kPa
